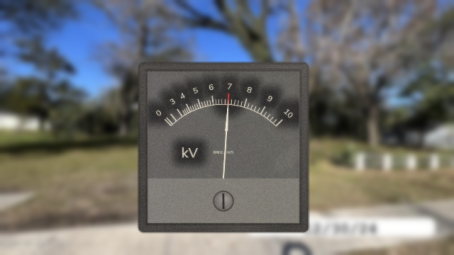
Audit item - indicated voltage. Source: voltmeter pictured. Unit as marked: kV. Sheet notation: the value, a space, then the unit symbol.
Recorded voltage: 7 kV
